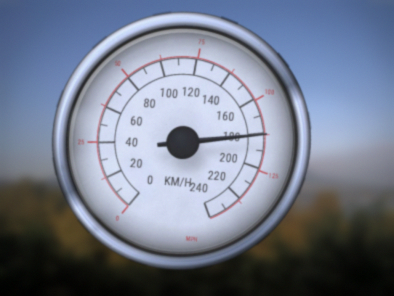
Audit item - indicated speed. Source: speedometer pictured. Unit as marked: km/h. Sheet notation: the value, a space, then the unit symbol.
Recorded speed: 180 km/h
